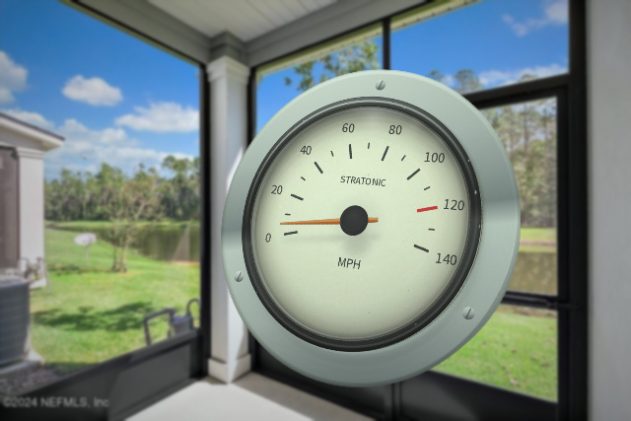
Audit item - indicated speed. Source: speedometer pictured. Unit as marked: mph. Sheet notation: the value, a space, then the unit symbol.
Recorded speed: 5 mph
